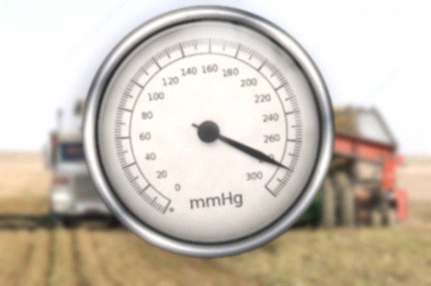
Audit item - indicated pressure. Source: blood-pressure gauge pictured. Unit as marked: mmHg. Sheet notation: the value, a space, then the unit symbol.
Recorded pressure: 280 mmHg
